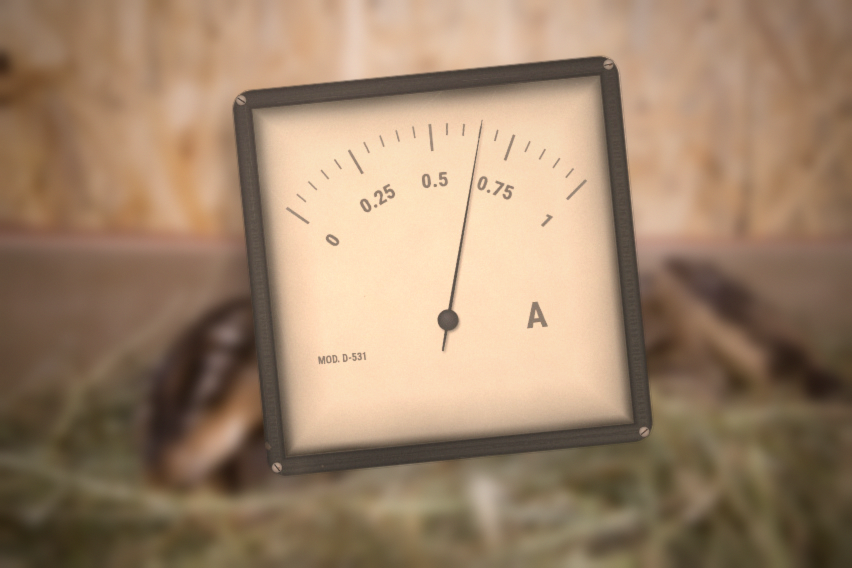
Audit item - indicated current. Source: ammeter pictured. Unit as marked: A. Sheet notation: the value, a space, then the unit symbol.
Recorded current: 0.65 A
